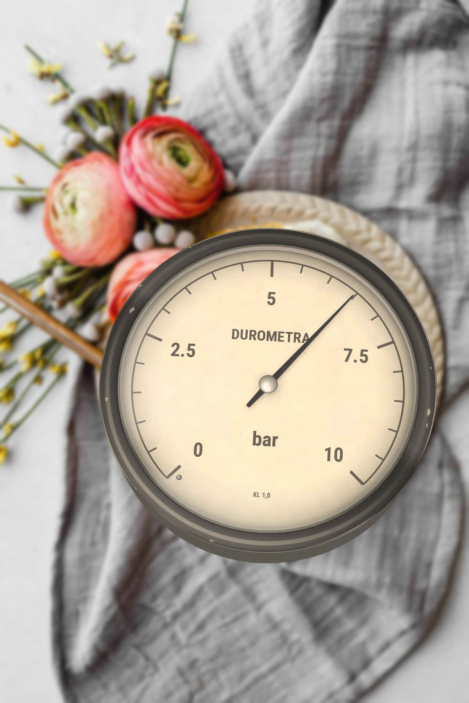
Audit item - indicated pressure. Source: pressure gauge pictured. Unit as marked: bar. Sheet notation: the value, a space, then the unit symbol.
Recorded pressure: 6.5 bar
